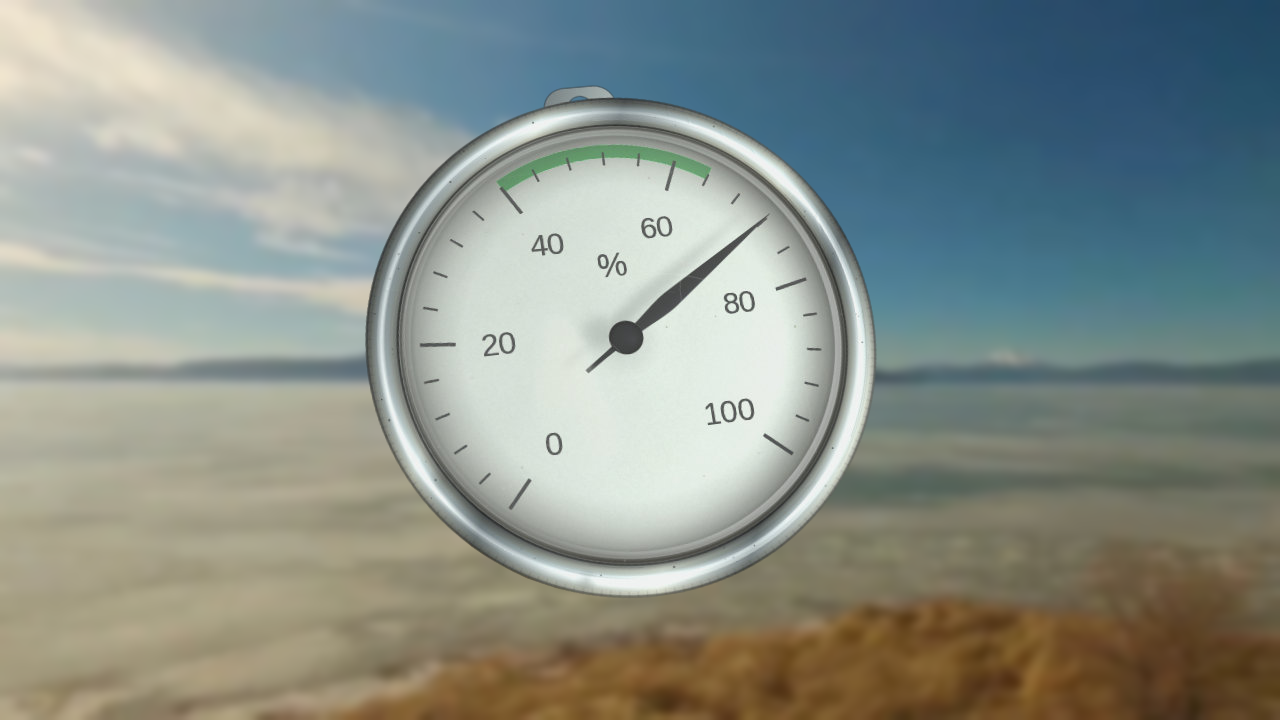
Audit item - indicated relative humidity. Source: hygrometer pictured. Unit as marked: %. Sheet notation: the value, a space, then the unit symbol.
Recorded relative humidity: 72 %
